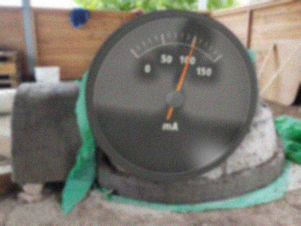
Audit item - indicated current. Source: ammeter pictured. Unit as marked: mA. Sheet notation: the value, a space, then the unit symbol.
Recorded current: 100 mA
